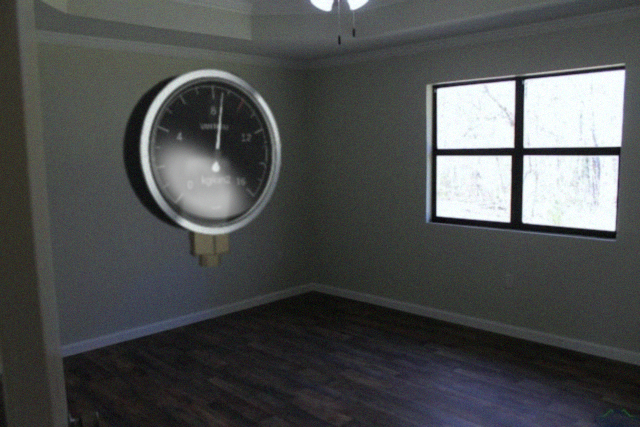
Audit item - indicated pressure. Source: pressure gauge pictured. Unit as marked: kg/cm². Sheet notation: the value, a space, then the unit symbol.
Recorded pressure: 8.5 kg/cm²
